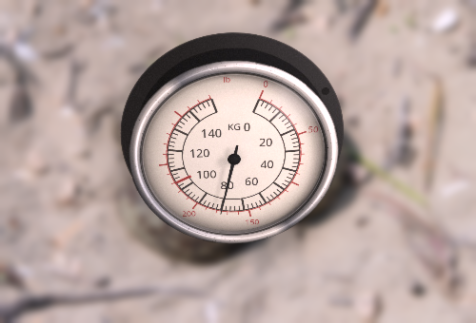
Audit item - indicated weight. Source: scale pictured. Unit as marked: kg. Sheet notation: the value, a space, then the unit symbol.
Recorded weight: 80 kg
